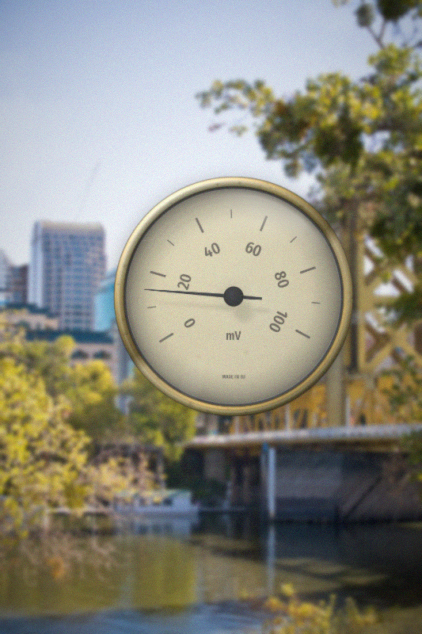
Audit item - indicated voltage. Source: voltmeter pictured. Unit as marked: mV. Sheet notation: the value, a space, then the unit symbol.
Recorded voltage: 15 mV
